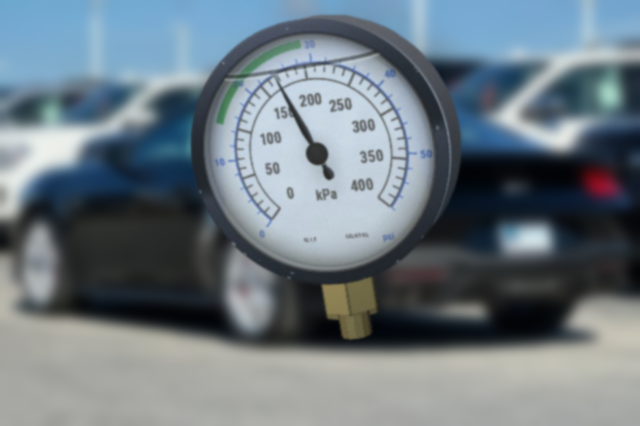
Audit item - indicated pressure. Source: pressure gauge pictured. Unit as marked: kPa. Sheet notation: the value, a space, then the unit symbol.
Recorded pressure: 170 kPa
